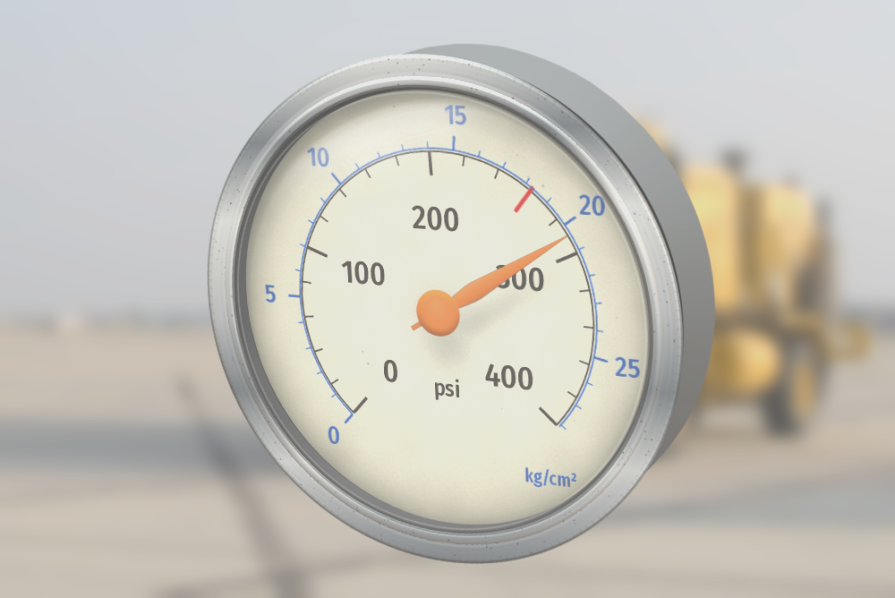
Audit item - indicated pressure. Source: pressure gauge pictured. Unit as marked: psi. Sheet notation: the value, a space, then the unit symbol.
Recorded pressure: 290 psi
